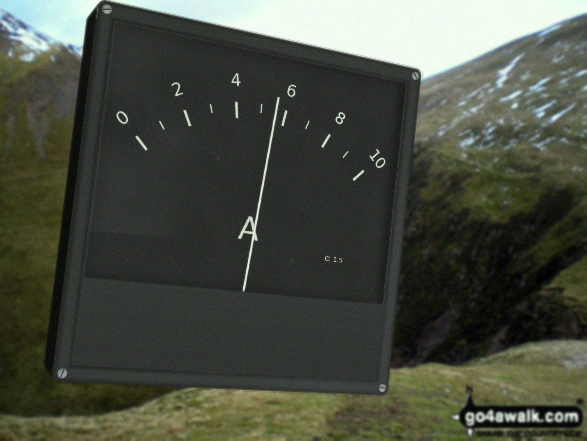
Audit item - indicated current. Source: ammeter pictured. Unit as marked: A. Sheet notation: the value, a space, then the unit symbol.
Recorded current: 5.5 A
